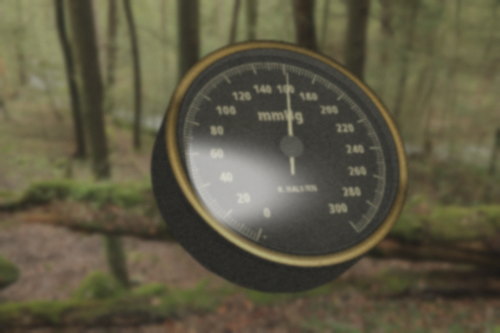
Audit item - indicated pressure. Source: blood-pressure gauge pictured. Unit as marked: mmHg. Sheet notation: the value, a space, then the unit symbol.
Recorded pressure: 160 mmHg
